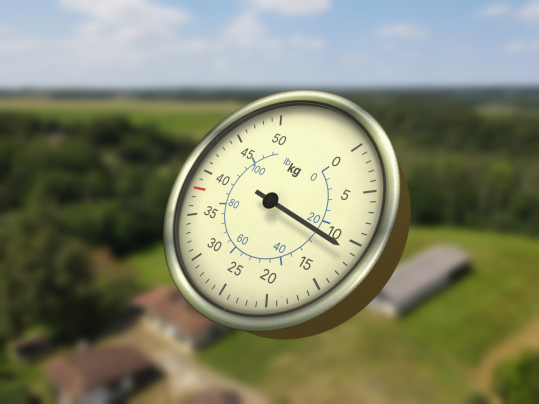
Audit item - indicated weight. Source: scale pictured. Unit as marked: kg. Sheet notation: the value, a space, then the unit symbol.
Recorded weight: 11 kg
